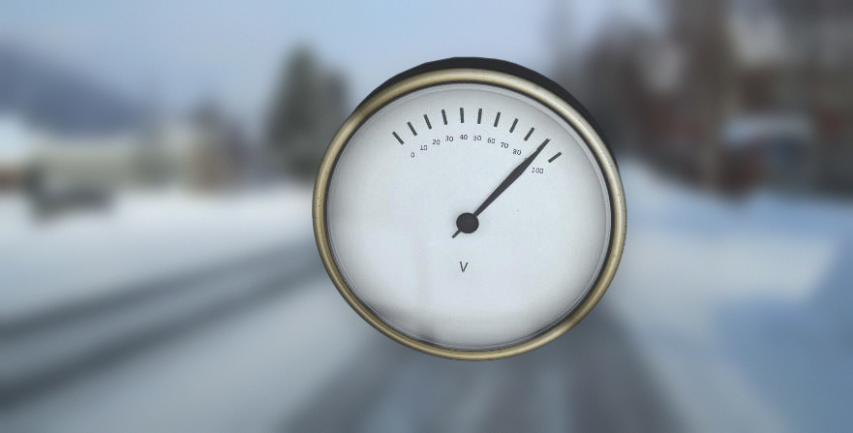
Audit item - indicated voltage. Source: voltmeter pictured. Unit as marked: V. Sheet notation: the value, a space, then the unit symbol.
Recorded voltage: 90 V
